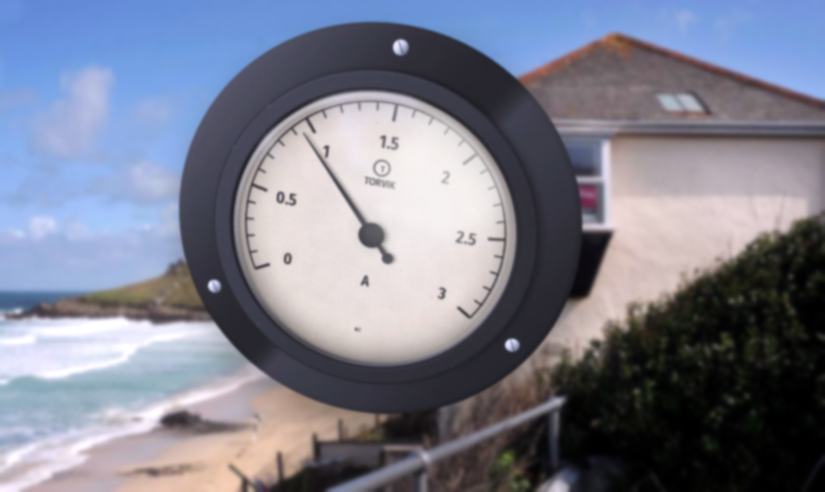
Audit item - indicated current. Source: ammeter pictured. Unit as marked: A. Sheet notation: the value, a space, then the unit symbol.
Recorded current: 0.95 A
